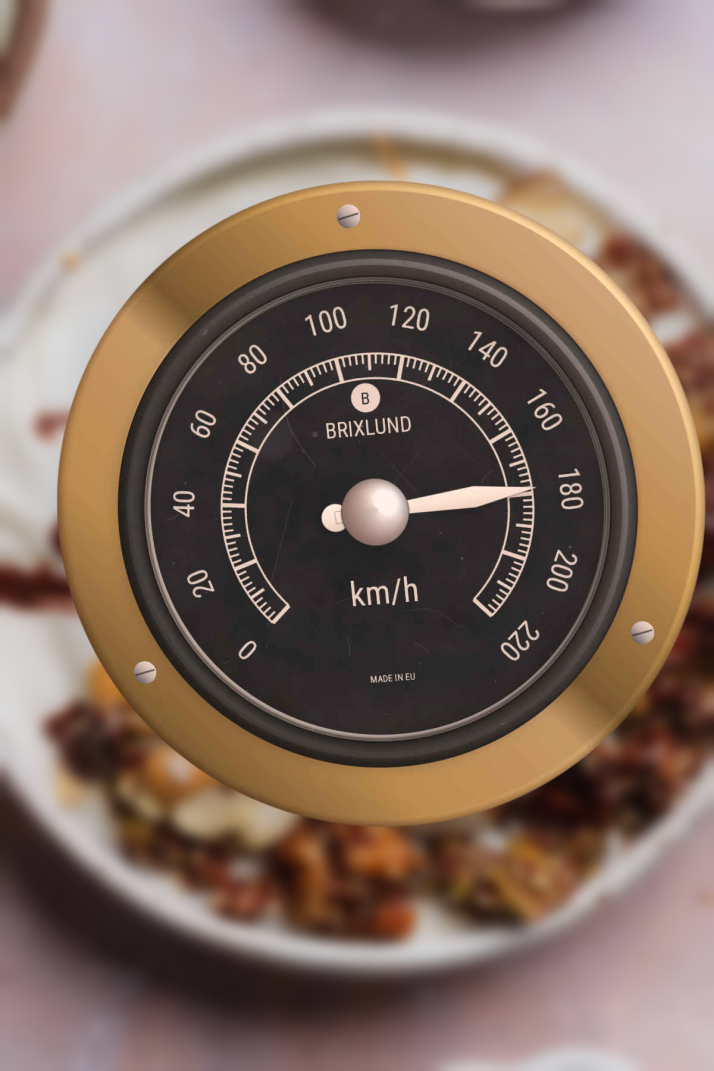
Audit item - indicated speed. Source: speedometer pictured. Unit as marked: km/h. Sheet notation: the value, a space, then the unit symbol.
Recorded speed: 178 km/h
